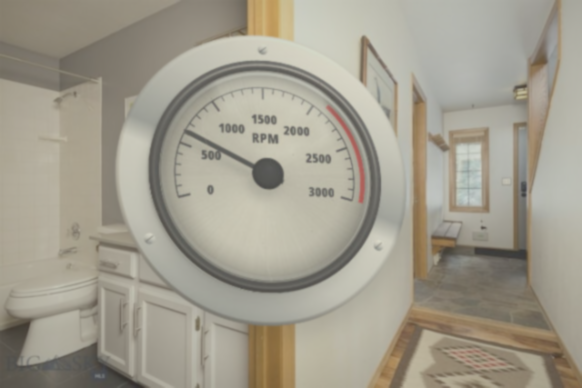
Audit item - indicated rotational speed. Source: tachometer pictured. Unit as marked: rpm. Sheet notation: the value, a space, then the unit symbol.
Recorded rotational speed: 600 rpm
